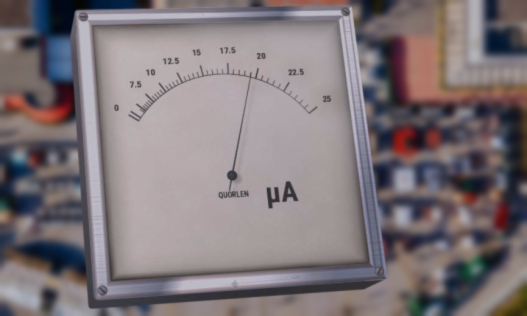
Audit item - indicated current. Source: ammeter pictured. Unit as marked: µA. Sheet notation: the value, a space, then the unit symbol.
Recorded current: 19.5 µA
